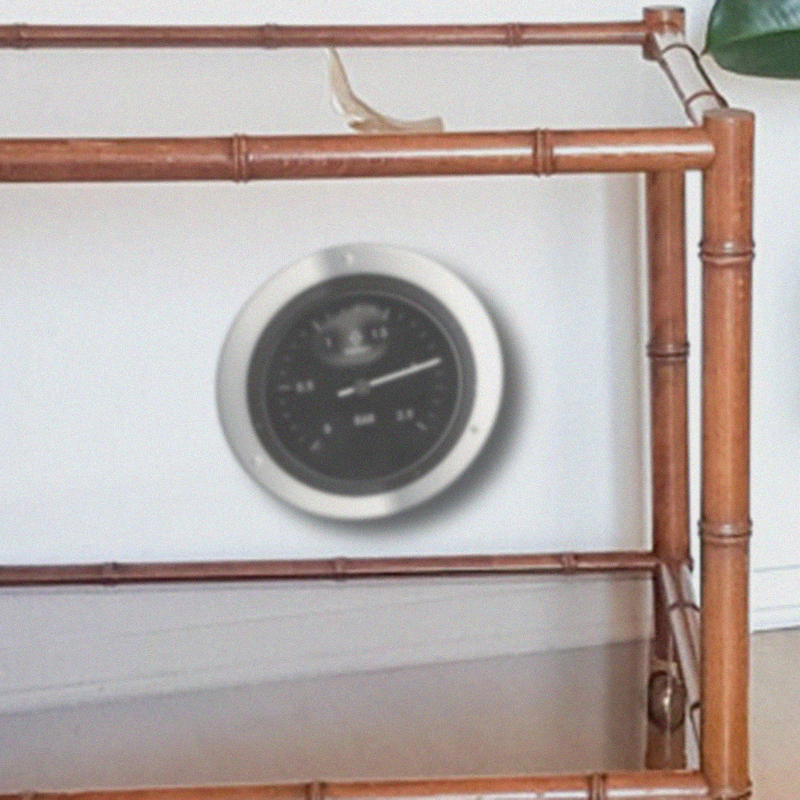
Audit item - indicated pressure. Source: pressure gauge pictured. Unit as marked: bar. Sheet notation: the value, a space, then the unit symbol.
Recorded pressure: 2 bar
